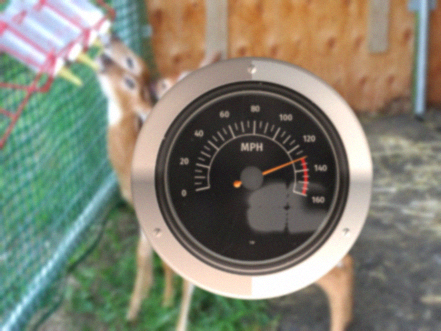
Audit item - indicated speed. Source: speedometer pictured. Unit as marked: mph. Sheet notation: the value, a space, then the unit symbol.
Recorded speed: 130 mph
